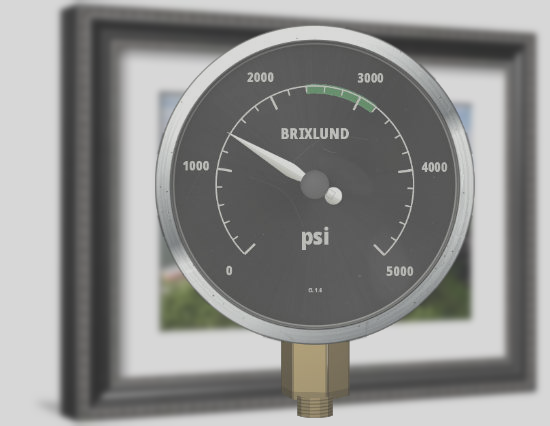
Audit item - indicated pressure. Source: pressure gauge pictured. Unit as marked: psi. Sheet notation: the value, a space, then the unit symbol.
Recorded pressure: 1400 psi
